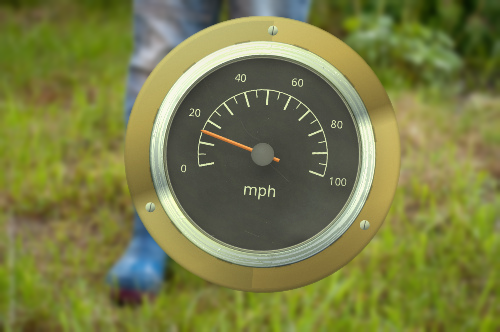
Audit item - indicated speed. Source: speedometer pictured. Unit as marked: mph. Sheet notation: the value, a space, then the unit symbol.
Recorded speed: 15 mph
